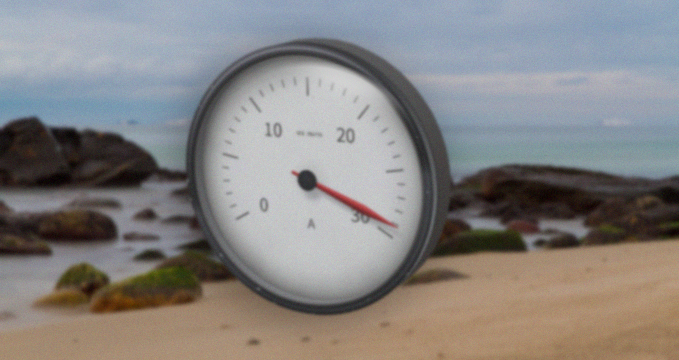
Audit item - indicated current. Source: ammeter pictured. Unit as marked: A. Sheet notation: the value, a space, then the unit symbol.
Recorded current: 29 A
